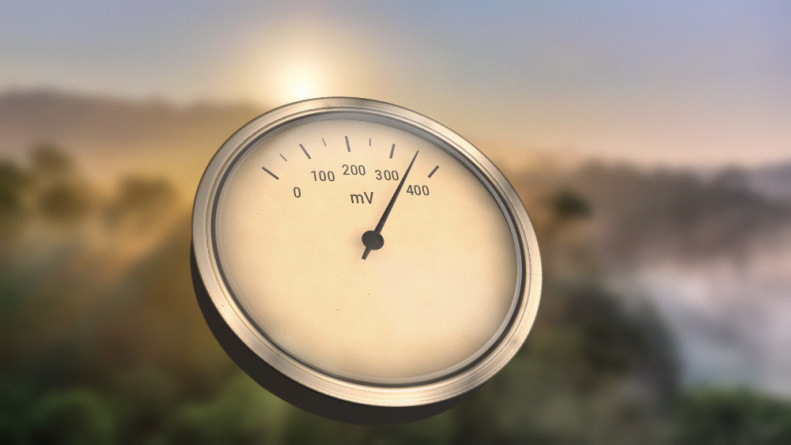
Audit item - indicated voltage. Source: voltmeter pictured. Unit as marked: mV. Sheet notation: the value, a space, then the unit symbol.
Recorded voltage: 350 mV
